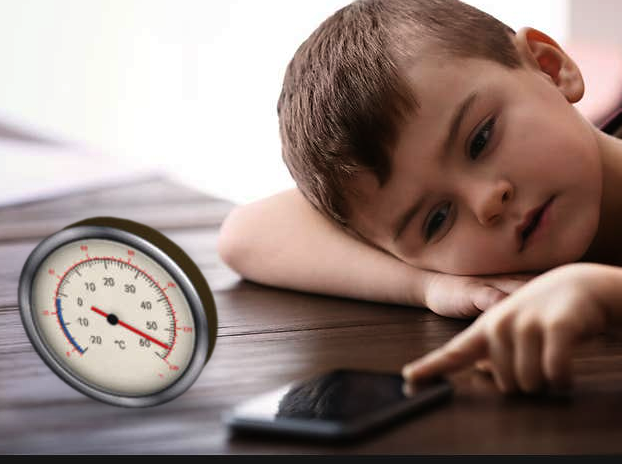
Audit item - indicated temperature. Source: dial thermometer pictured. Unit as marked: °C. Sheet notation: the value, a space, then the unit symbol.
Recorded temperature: 55 °C
